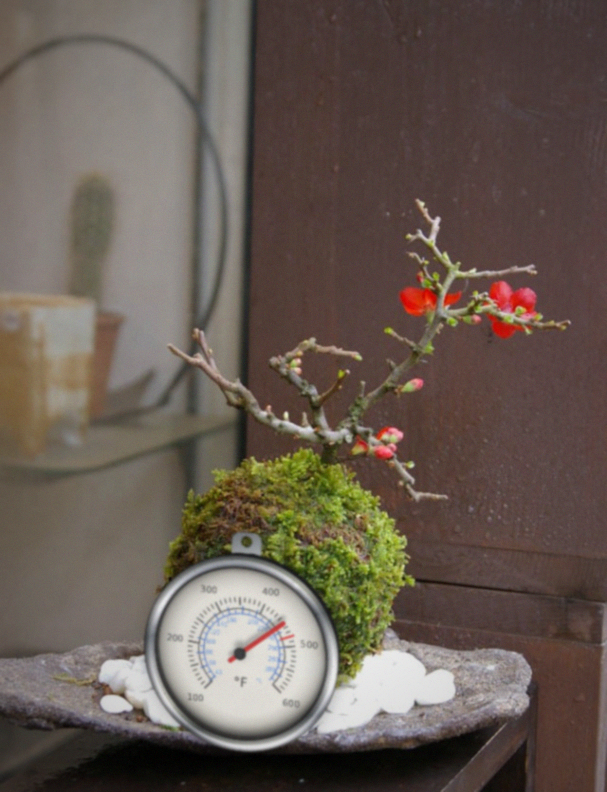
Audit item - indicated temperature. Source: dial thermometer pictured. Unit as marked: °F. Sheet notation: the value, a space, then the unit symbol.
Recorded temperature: 450 °F
